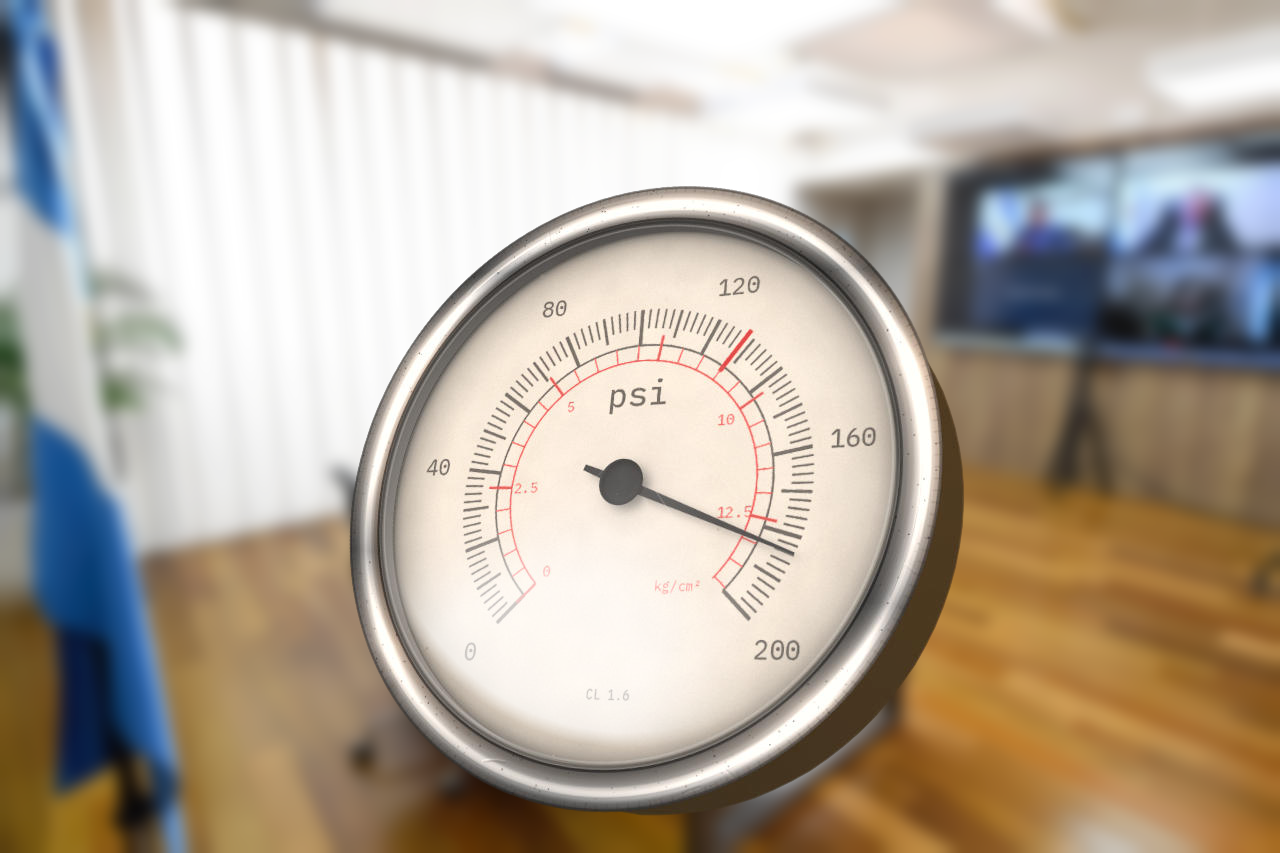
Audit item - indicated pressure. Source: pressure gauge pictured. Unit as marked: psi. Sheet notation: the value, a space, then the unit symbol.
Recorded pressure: 184 psi
